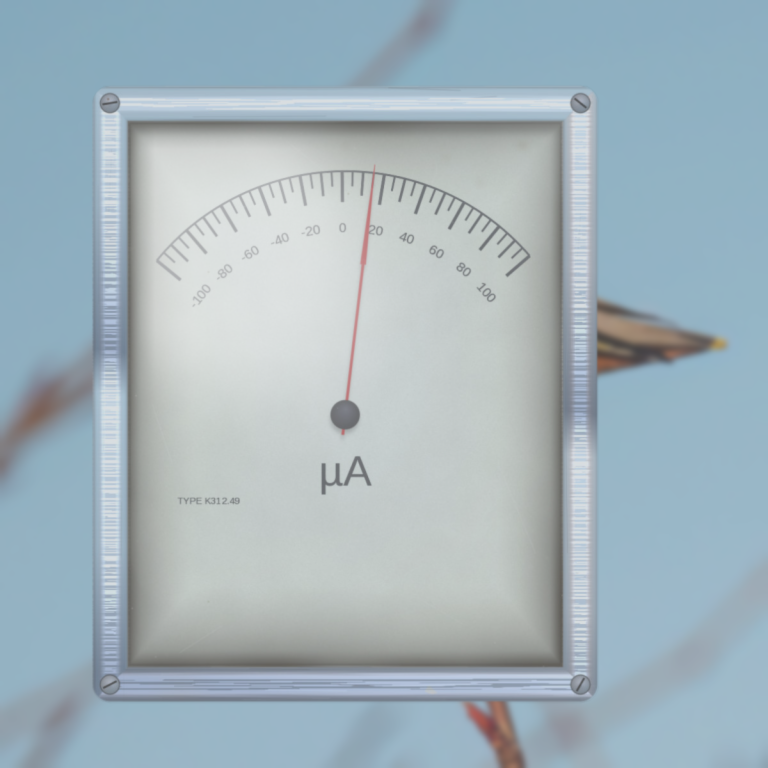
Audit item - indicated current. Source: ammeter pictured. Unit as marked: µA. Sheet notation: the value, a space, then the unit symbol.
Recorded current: 15 µA
